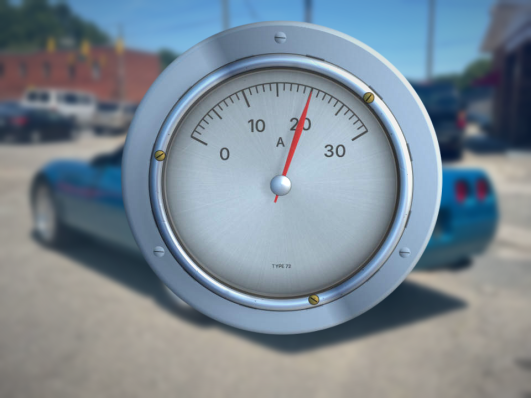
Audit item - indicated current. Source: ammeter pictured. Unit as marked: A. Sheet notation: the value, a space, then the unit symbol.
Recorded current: 20 A
